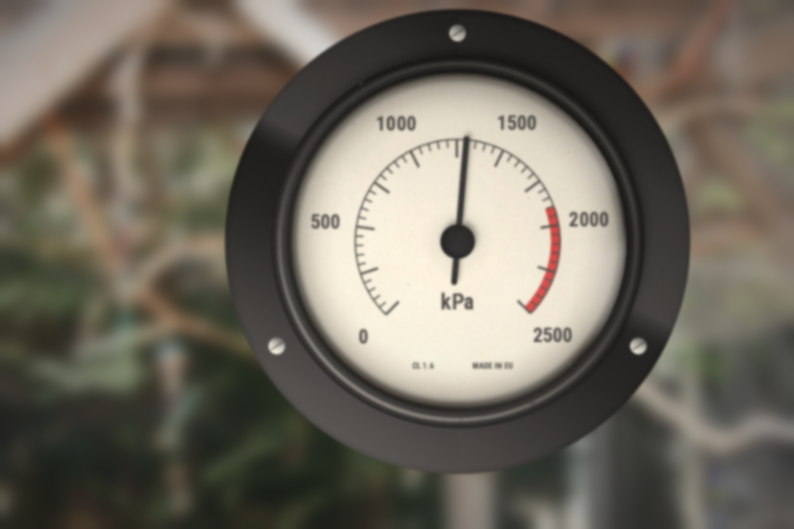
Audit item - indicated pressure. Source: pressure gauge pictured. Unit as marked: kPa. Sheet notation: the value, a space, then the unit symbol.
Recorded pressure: 1300 kPa
